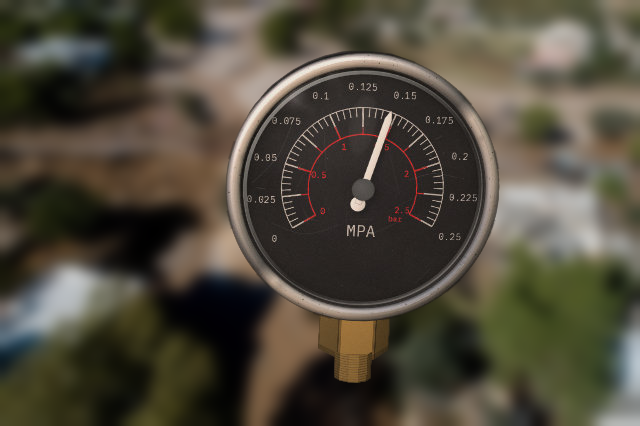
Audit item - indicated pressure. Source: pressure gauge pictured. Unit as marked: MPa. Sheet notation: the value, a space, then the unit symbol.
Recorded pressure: 0.145 MPa
